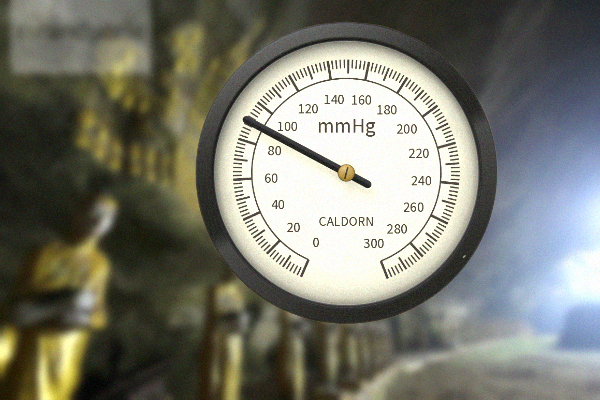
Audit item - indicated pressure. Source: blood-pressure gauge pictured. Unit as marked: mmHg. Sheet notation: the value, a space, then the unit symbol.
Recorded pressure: 90 mmHg
